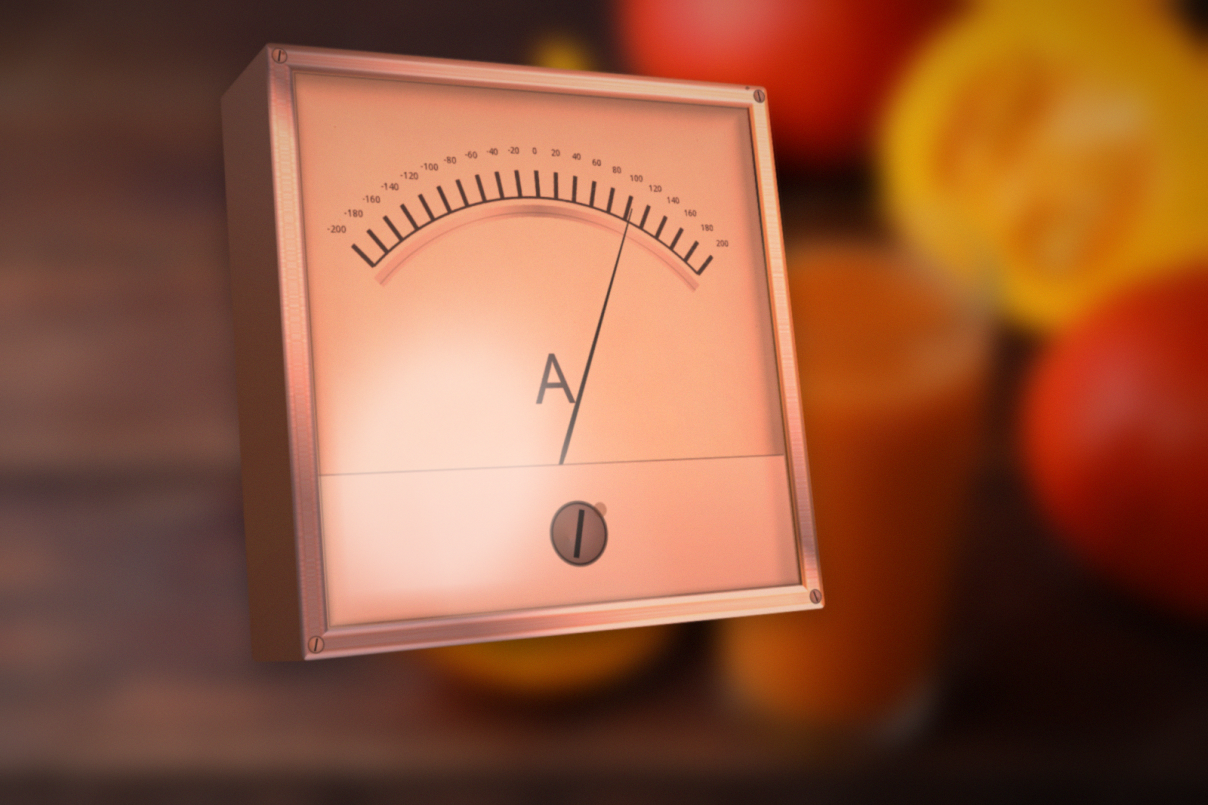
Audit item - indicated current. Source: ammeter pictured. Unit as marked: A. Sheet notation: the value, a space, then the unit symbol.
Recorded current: 100 A
